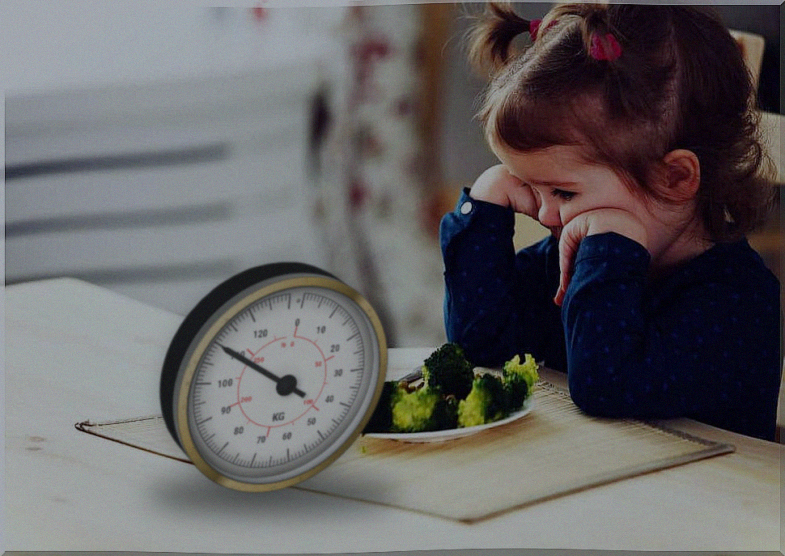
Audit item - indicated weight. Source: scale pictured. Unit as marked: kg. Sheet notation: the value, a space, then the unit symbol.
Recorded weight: 110 kg
